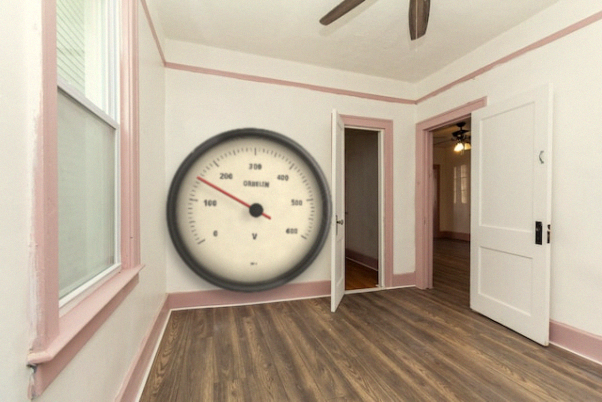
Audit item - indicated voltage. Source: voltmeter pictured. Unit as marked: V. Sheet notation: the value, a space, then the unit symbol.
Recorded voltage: 150 V
